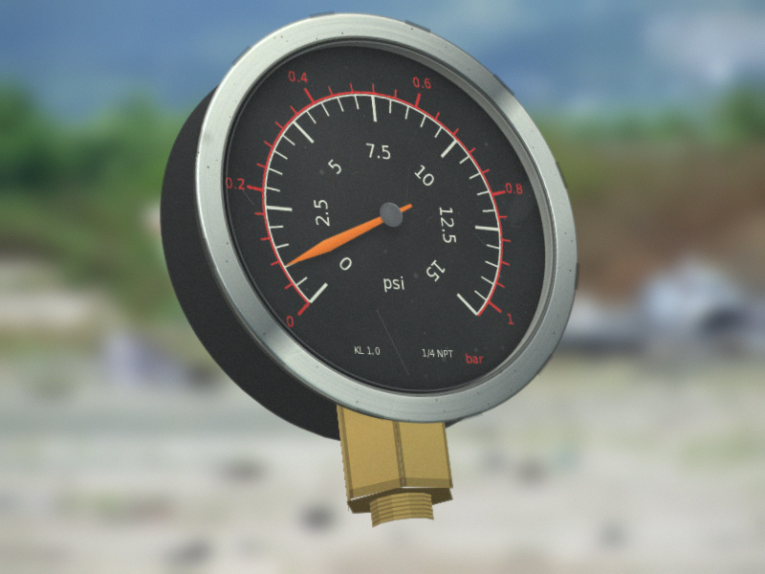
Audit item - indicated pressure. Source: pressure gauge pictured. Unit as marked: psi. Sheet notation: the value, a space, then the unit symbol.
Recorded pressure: 1 psi
